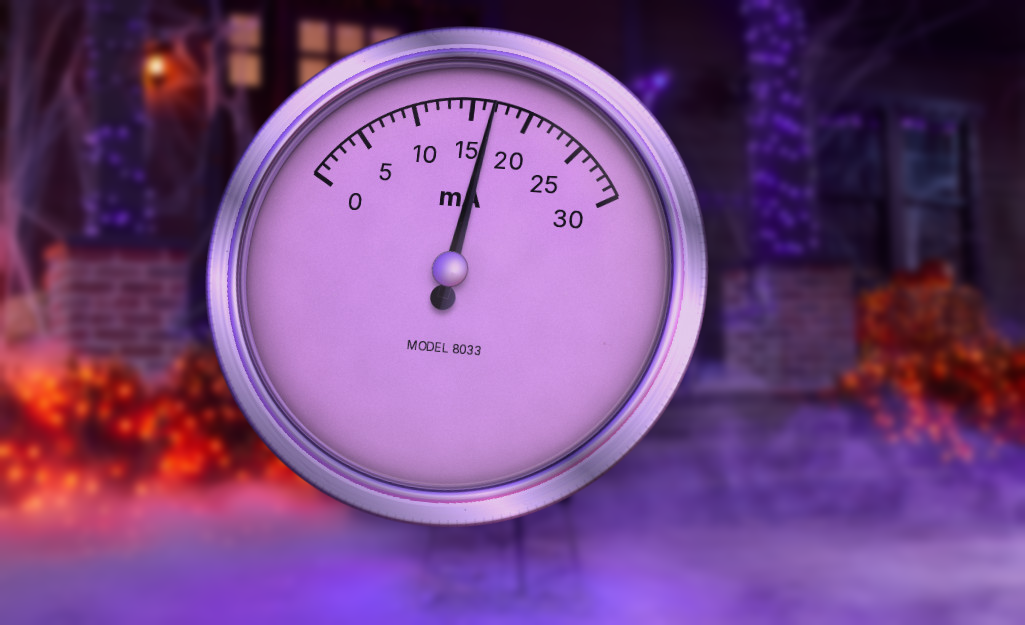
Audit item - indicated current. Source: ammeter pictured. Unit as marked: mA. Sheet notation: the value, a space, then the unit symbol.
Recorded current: 17 mA
